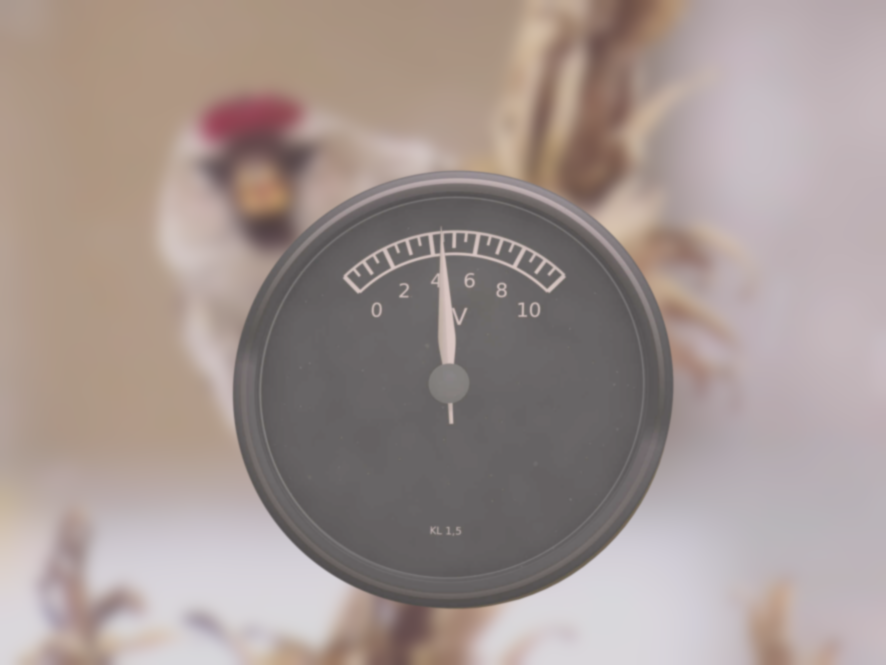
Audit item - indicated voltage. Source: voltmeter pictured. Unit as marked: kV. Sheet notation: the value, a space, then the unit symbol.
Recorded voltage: 4.5 kV
